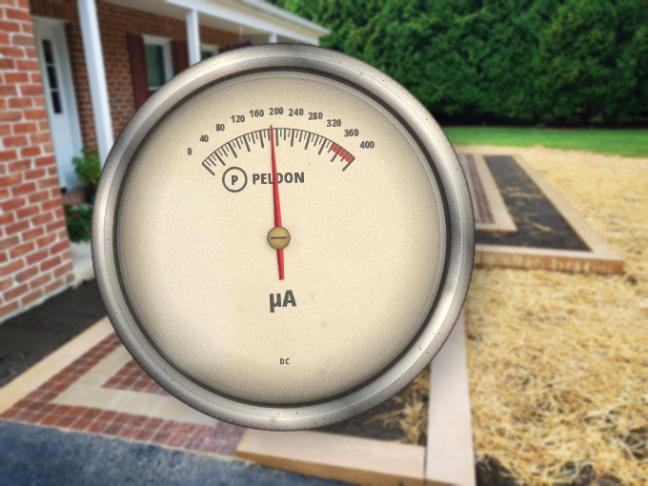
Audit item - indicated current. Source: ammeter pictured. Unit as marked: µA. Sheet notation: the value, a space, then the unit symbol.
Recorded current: 190 µA
